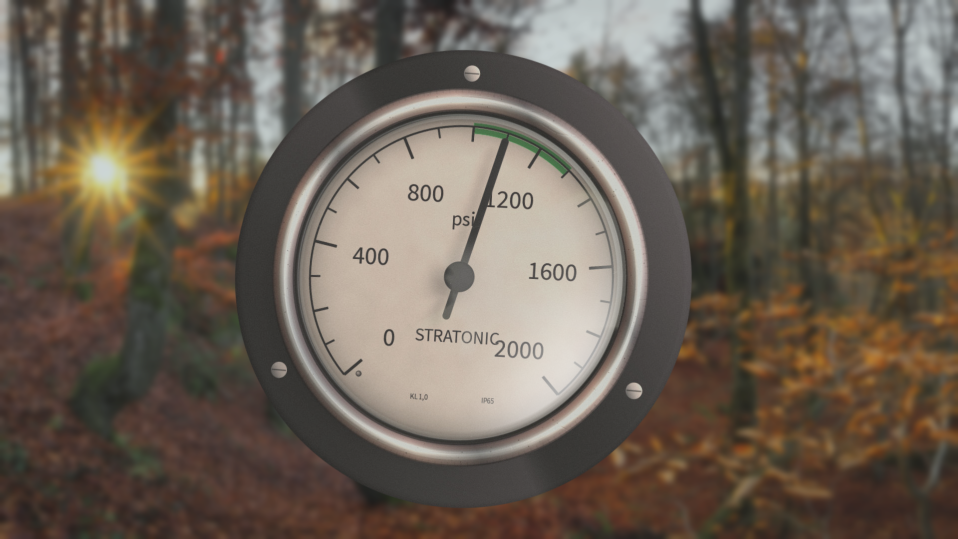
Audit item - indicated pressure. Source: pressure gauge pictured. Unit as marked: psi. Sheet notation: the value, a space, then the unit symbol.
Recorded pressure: 1100 psi
